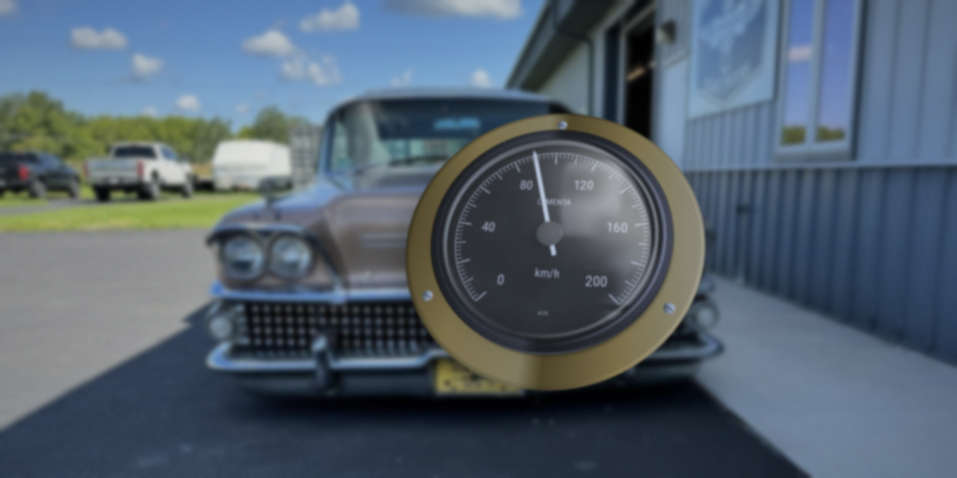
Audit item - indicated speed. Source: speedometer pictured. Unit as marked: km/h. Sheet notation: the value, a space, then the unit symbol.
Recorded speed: 90 km/h
